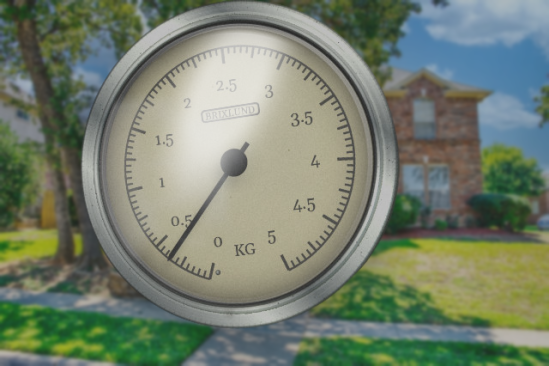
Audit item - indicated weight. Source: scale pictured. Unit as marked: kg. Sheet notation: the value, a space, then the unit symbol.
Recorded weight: 0.35 kg
